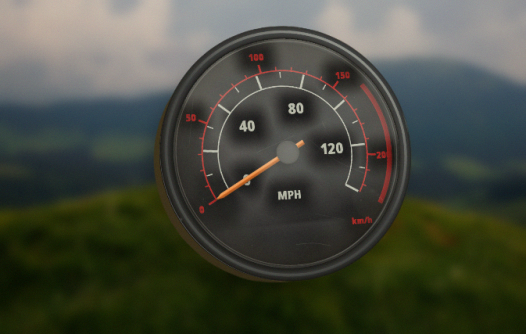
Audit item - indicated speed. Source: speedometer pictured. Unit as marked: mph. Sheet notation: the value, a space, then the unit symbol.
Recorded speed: 0 mph
